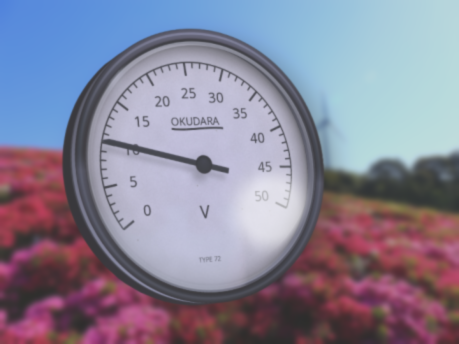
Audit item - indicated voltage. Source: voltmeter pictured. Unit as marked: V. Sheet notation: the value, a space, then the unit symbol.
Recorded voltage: 10 V
